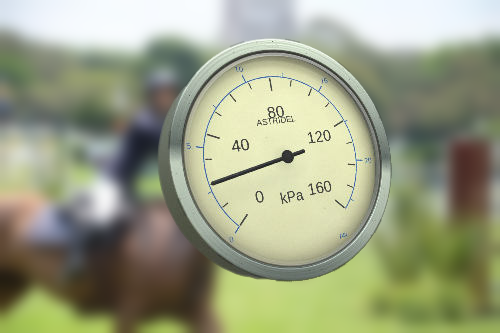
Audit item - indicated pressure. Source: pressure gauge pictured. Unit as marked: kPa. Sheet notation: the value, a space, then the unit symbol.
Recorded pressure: 20 kPa
